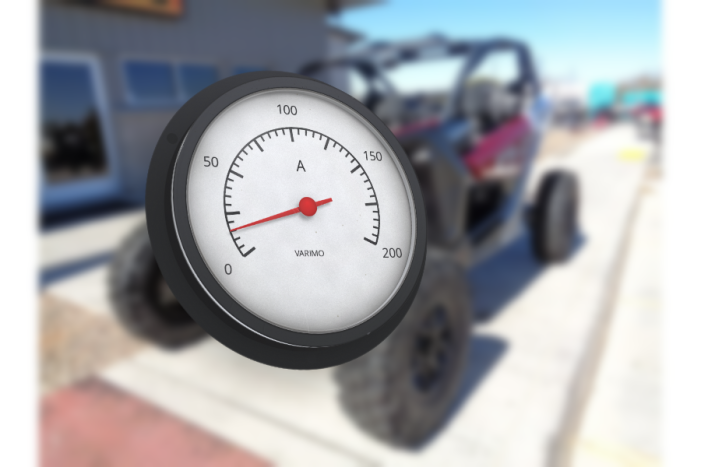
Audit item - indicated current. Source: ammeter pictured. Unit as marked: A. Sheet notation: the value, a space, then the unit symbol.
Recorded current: 15 A
